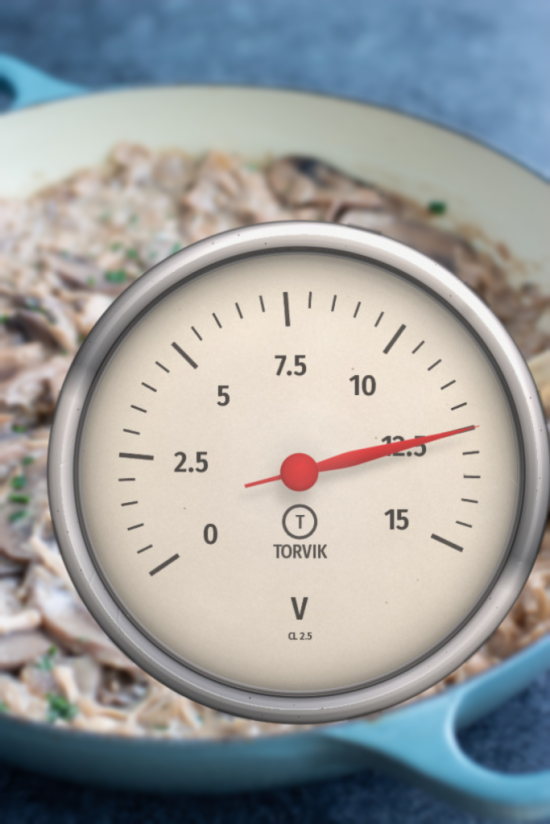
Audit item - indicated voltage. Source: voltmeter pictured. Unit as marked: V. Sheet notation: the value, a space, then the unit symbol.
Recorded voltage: 12.5 V
